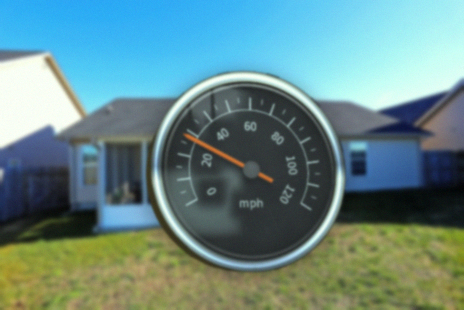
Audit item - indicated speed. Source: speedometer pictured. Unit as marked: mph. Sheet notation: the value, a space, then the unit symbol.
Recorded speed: 27.5 mph
